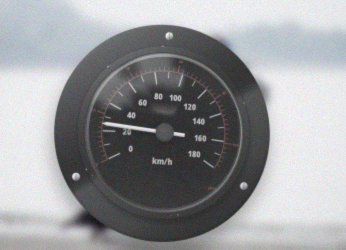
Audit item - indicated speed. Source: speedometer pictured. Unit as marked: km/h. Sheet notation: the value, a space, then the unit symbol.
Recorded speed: 25 km/h
